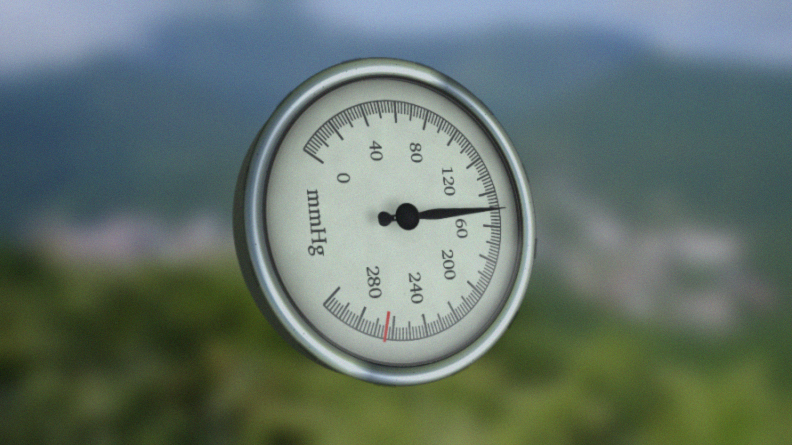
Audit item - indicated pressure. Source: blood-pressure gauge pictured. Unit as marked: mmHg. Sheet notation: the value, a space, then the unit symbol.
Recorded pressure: 150 mmHg
